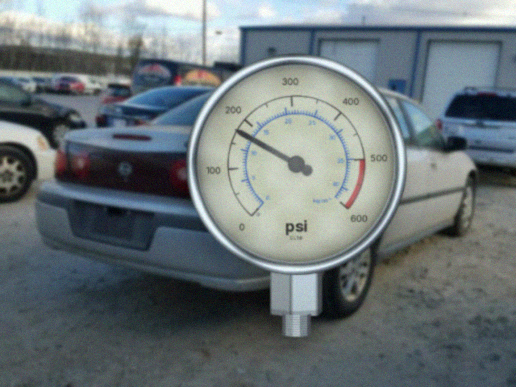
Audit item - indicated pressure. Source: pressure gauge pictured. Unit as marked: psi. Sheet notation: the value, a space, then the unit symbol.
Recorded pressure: 175 psi
